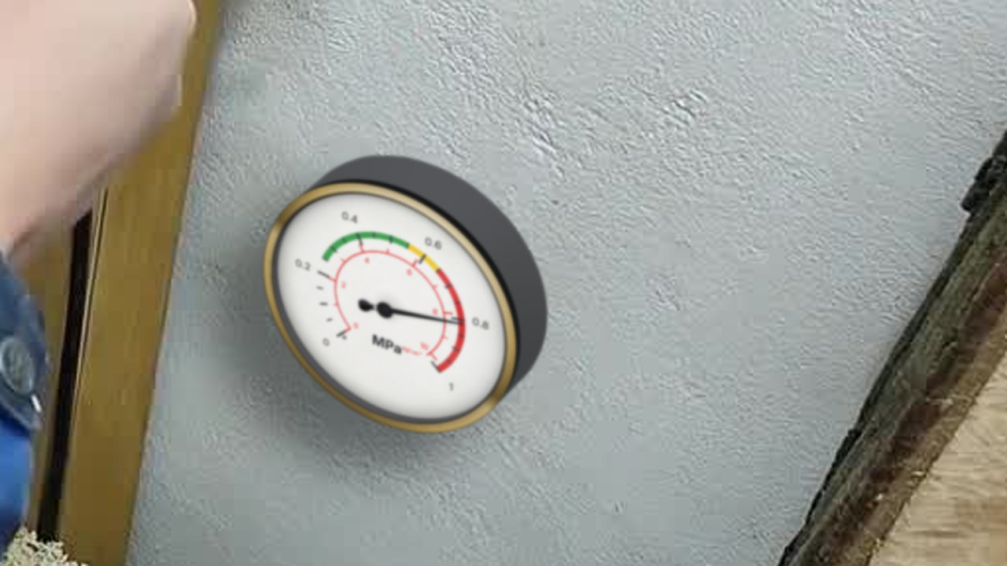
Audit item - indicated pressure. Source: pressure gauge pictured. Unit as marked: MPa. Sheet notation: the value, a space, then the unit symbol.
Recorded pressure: 0.8 MPa
